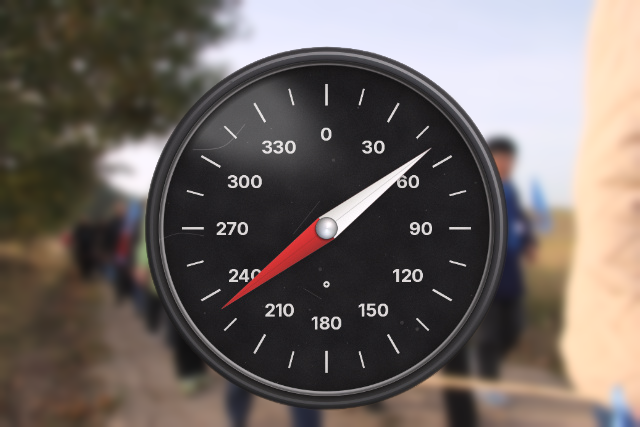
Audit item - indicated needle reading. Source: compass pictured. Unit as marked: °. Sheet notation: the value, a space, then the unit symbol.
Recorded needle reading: 232.5 °
